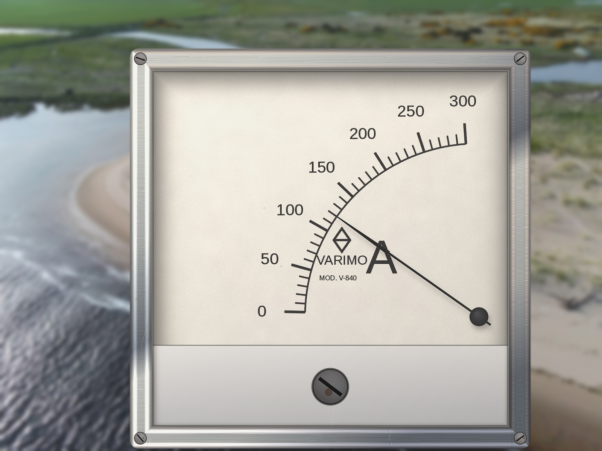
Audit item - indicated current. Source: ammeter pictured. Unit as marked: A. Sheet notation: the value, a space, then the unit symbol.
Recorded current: 120 A
